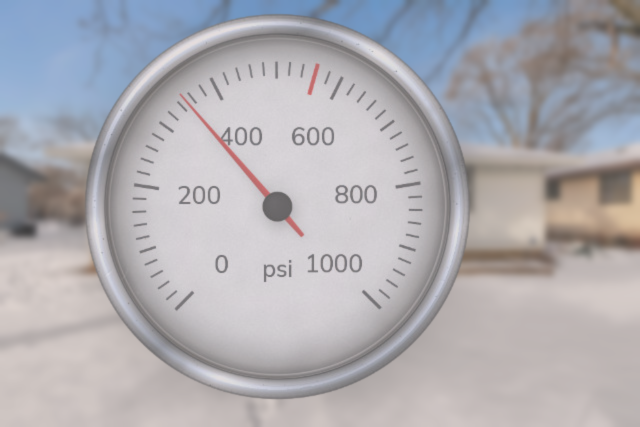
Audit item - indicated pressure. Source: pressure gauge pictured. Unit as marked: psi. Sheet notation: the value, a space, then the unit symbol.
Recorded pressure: 350 psi
